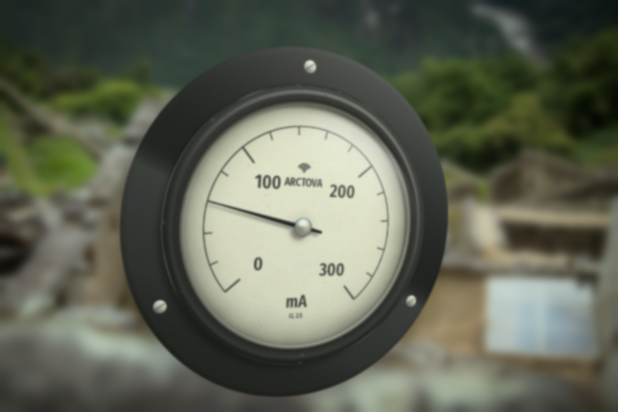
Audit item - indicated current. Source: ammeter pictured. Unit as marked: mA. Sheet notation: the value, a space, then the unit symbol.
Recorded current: 60 mA
